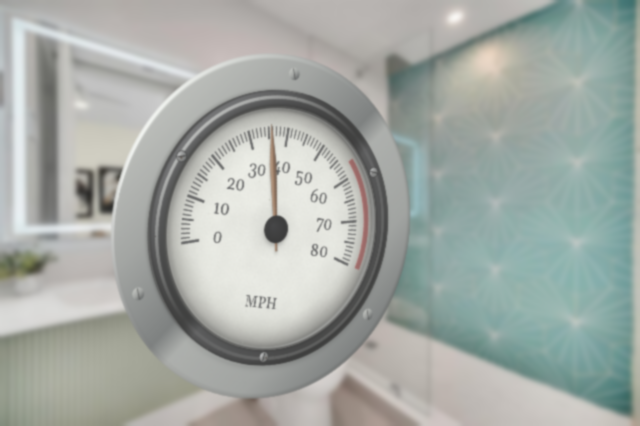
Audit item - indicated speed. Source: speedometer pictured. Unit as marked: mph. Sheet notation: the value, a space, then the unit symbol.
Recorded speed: 35 mph
